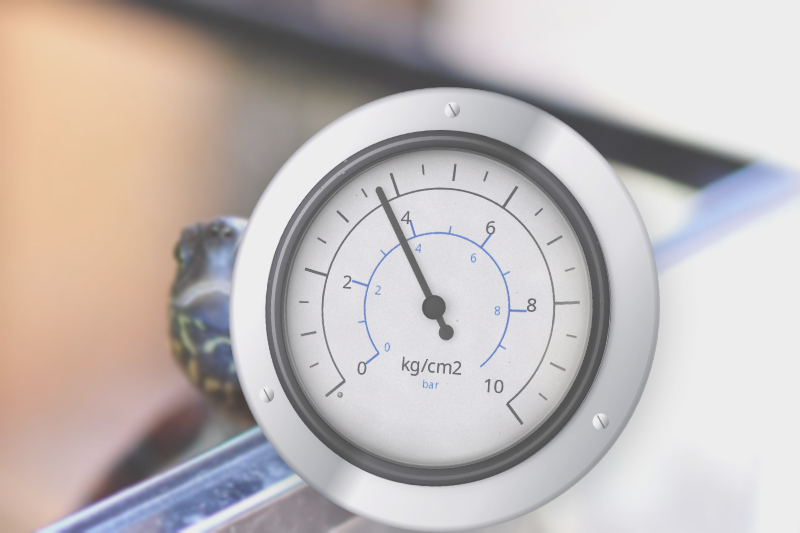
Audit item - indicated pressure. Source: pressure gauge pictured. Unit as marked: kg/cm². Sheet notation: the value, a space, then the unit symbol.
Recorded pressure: 3.75 kg/cm²
